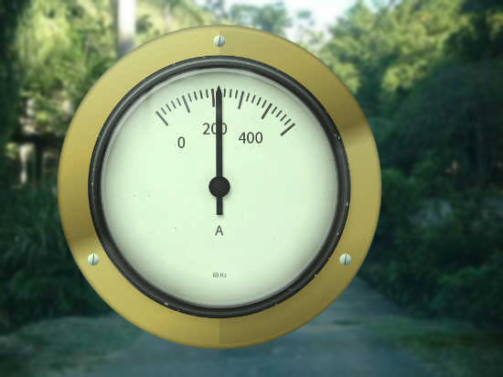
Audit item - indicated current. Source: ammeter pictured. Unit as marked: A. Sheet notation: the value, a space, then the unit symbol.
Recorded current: 220 A
